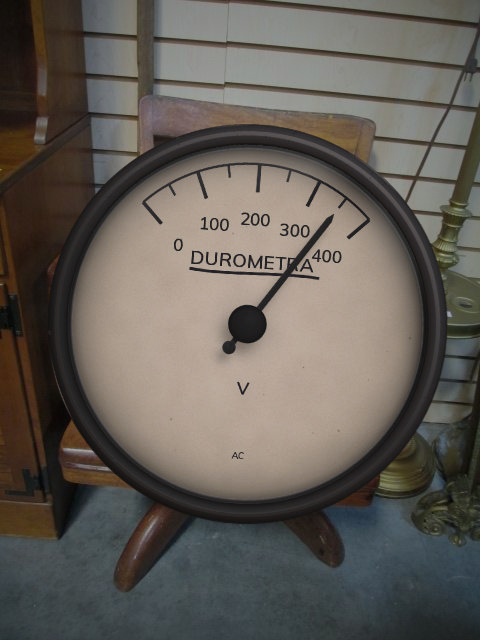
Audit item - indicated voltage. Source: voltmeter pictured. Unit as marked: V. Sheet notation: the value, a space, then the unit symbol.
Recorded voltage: 350 V
